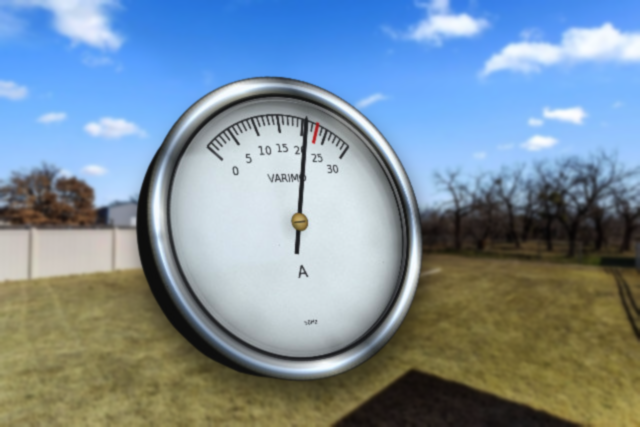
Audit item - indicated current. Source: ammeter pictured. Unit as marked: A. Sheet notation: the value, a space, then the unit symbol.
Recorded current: 20 A
